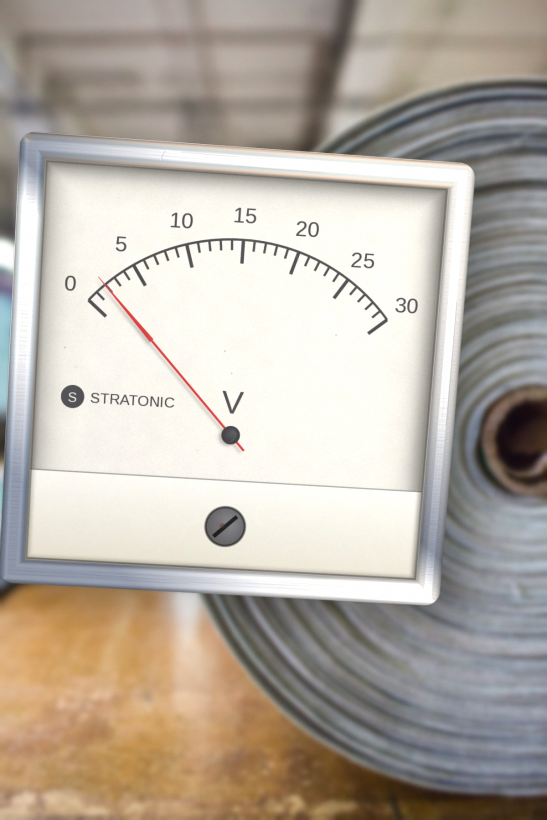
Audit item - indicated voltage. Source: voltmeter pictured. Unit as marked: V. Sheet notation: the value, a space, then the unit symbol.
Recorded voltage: 2 V
